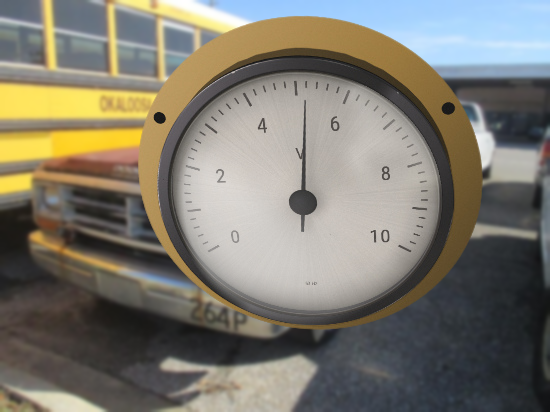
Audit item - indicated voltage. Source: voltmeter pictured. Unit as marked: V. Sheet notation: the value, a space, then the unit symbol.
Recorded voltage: 5.2 V
